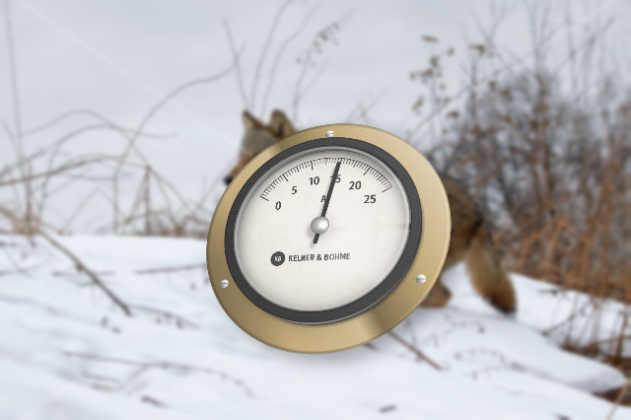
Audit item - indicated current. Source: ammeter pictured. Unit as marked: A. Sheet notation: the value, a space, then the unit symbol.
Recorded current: 15 A
